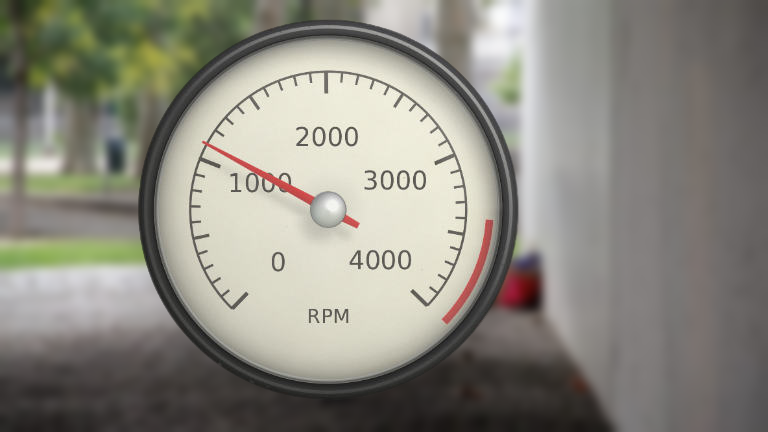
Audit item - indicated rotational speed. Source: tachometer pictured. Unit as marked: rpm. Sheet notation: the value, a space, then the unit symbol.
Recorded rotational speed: 1100 rpm
